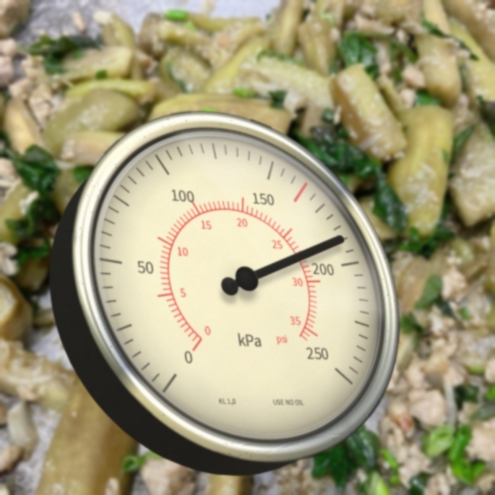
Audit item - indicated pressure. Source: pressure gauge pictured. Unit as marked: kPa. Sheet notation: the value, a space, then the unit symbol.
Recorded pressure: 190 kPa
